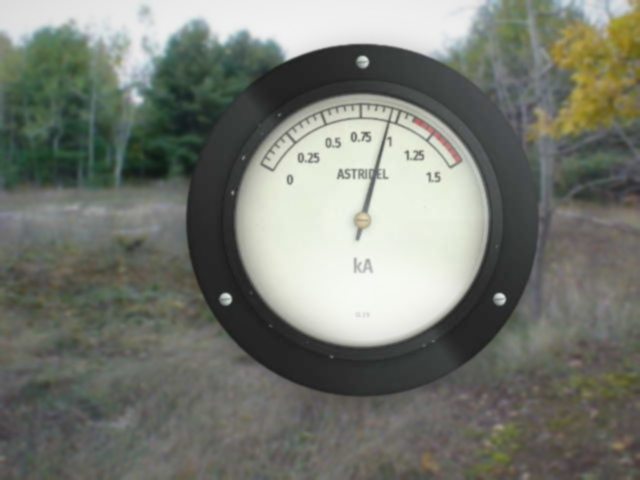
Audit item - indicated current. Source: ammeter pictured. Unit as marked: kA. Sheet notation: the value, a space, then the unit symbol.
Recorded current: 0.95 kA
